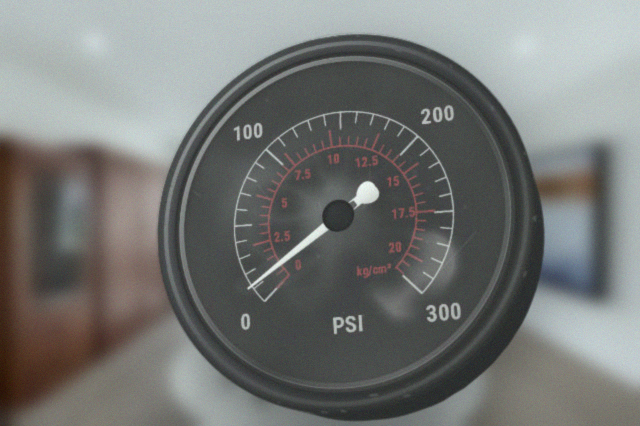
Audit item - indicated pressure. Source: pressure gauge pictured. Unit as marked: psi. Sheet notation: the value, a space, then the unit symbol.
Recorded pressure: 10 psi
